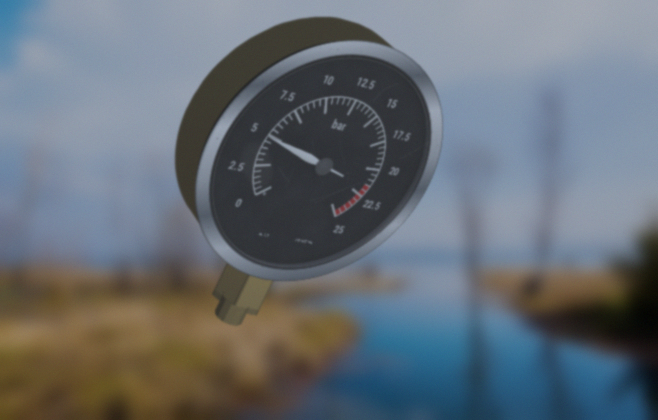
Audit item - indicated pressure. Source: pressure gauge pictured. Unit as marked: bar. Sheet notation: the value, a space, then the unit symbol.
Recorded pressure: 5 bar
